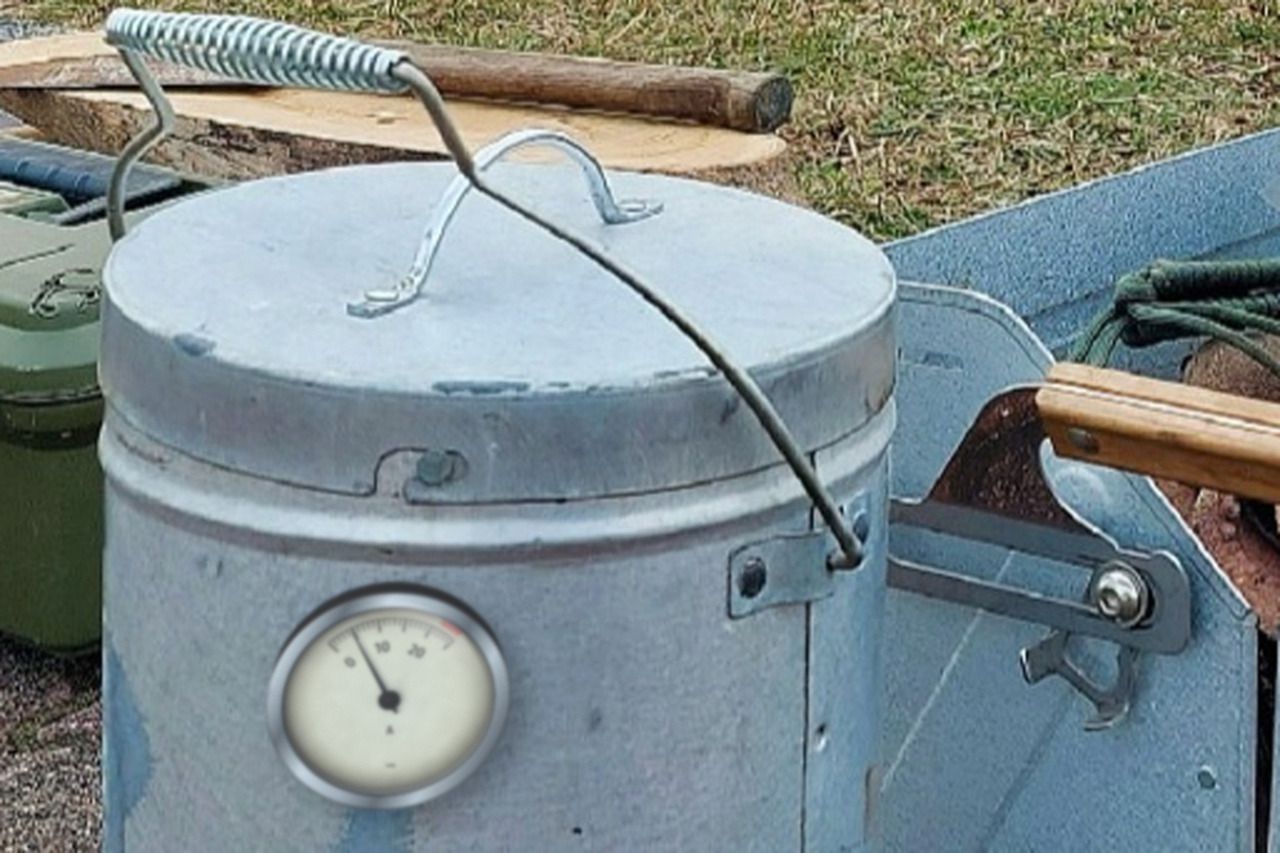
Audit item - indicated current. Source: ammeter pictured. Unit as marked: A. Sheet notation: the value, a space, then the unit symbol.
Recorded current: 5 A
